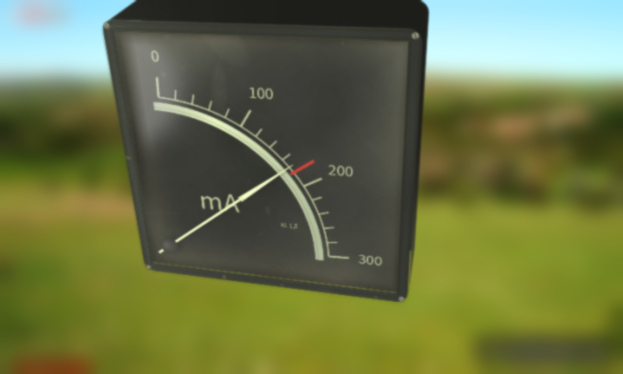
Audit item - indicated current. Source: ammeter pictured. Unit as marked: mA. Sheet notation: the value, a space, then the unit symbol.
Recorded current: 170 mA
